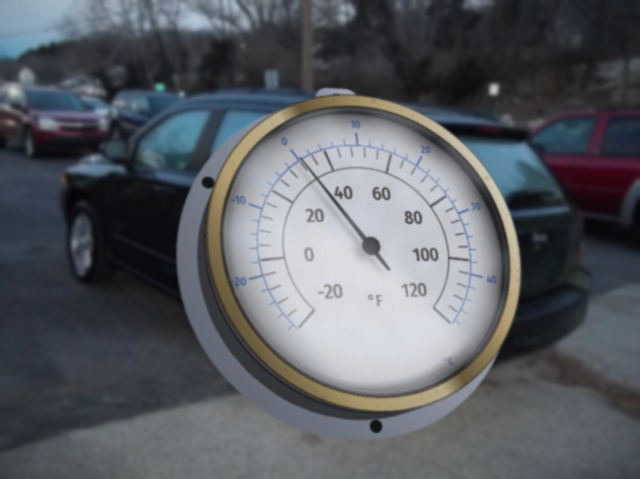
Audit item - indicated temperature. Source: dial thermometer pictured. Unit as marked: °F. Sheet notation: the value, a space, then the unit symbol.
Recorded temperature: 32 °F
